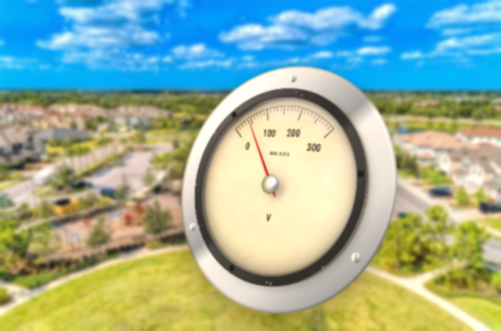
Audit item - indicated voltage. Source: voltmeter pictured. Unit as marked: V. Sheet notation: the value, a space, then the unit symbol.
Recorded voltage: 50 V
